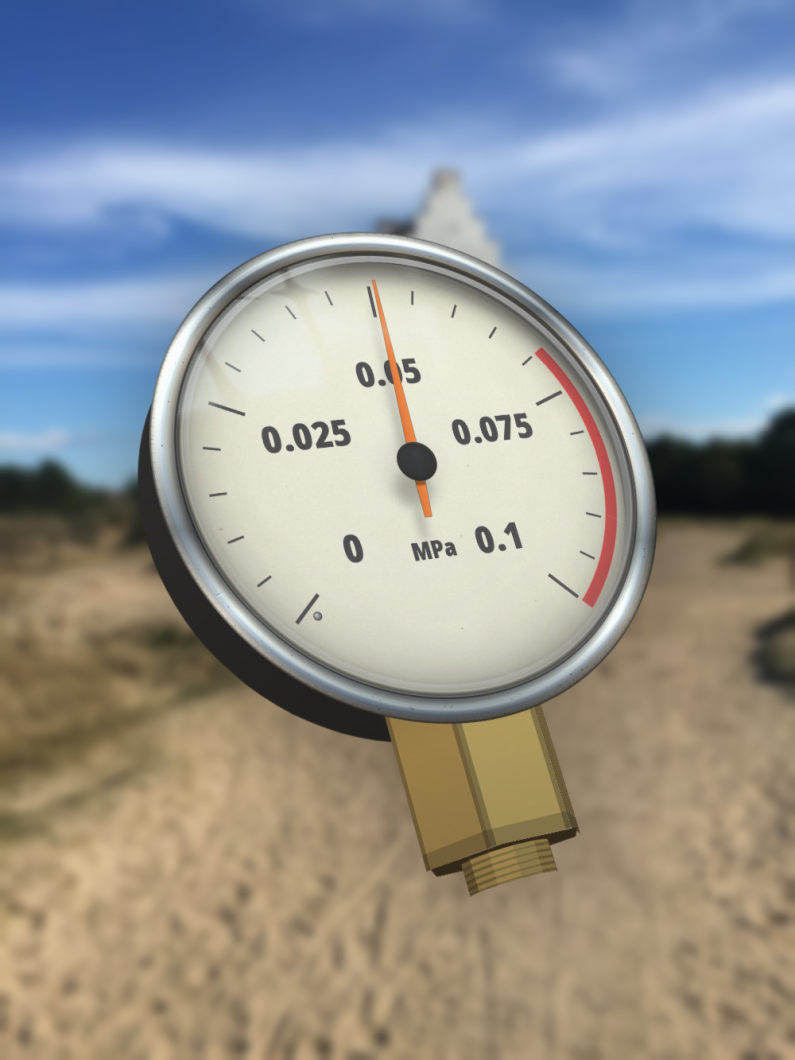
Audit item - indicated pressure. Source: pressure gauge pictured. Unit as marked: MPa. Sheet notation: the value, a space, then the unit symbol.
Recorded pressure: 0.05 MPa
